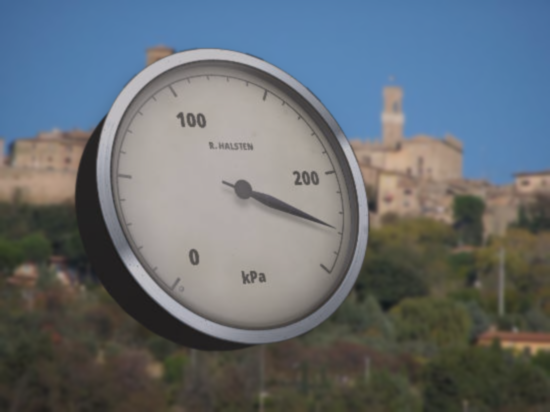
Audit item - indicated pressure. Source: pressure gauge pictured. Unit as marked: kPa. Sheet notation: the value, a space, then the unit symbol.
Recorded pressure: 230 kPa
